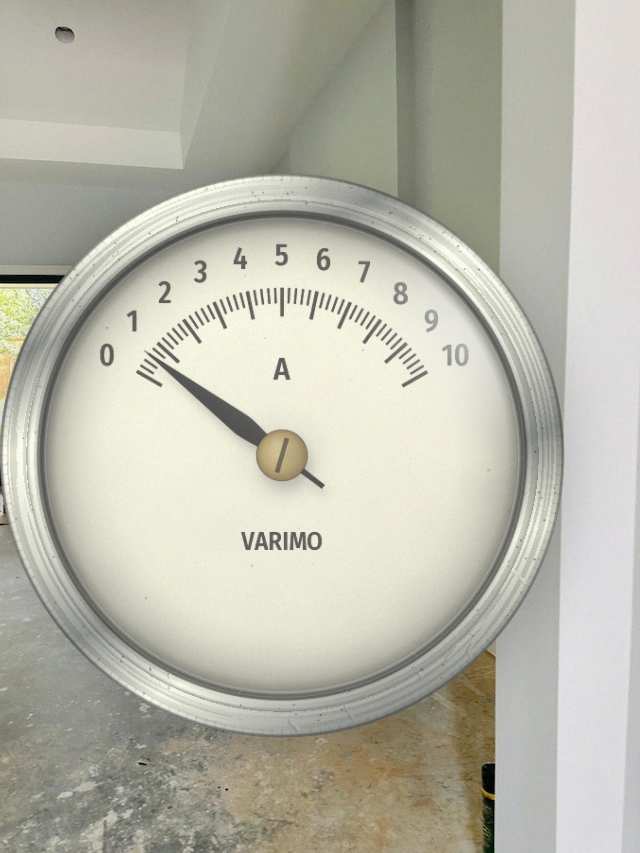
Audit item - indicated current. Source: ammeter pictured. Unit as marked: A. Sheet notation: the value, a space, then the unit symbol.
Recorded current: 0.6 A
